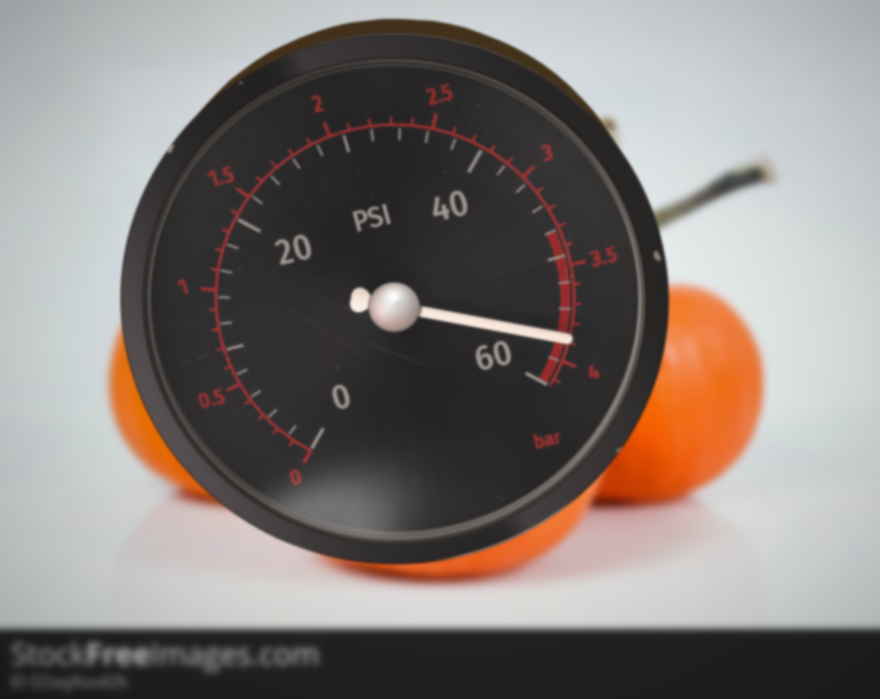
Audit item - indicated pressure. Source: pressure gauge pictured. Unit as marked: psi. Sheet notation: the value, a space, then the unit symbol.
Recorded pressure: 56 psi
